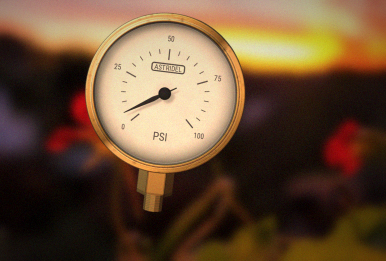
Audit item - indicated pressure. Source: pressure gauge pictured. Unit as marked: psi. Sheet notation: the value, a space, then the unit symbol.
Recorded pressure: 5 psi
